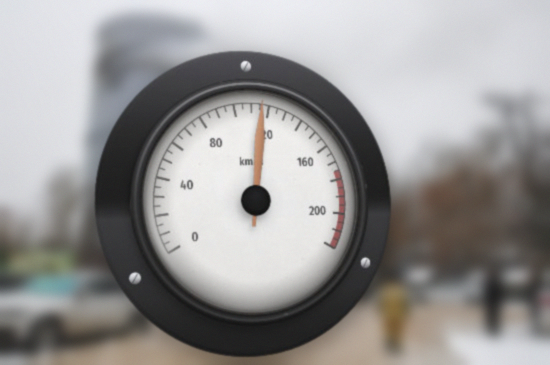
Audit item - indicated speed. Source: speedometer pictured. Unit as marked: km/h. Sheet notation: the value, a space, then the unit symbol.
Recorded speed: 115 km/h
